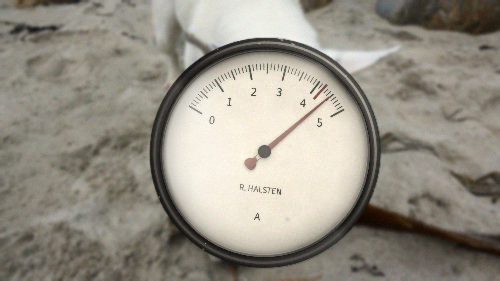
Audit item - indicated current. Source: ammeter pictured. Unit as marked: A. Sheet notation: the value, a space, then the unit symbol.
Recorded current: 4.5 A
